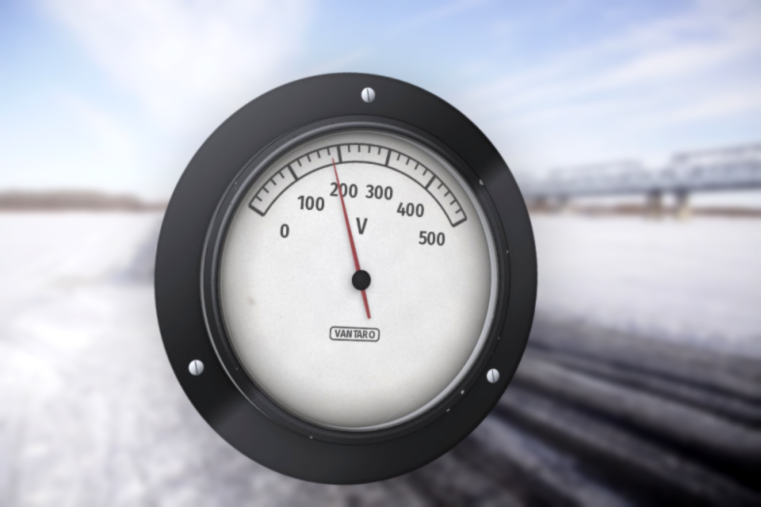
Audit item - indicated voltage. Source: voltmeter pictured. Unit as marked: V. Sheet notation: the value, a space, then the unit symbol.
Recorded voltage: 180 V
